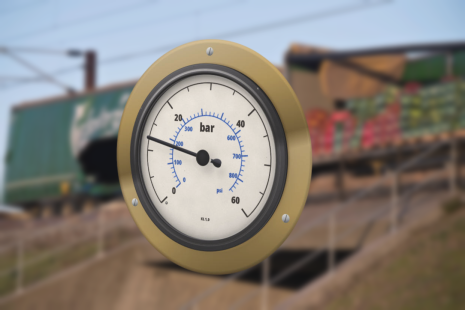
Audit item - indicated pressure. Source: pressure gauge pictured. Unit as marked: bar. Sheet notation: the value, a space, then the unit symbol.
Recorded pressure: 12.5 bar
